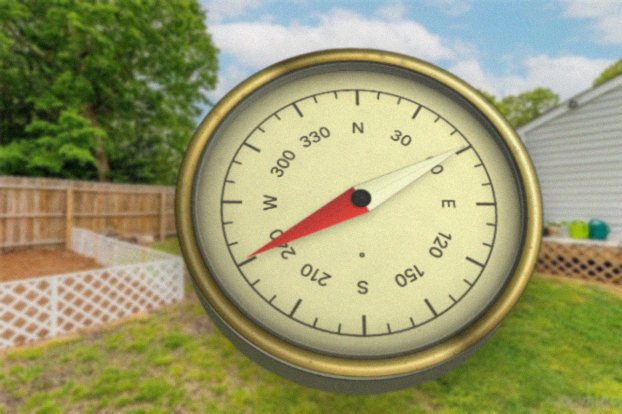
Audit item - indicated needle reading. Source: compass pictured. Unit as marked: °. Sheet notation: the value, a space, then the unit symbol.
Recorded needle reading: 240 °
